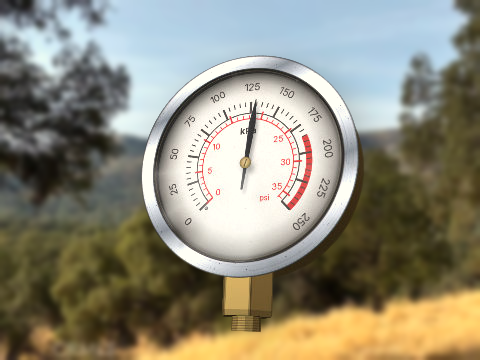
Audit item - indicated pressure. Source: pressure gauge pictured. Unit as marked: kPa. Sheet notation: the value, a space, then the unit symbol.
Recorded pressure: 130 kPa
